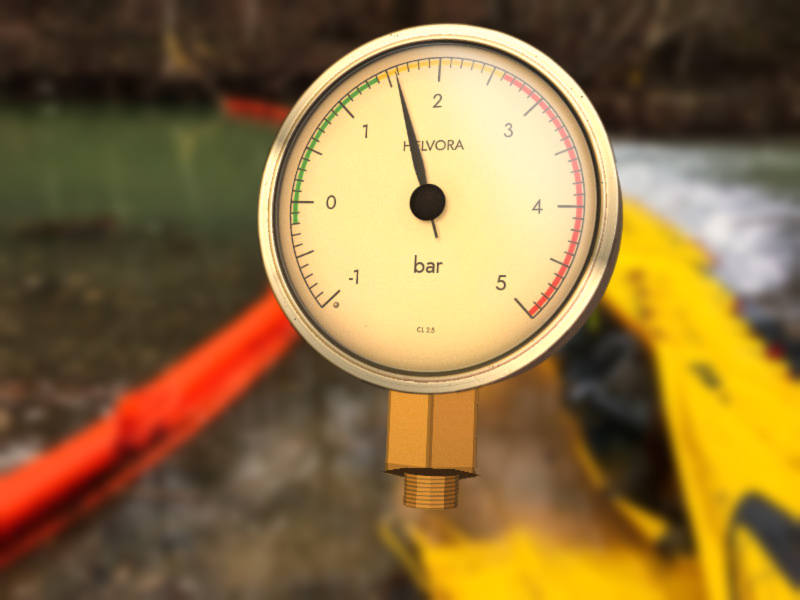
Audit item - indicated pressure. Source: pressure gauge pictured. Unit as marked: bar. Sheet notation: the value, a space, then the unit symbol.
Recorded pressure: 1.6 bar
